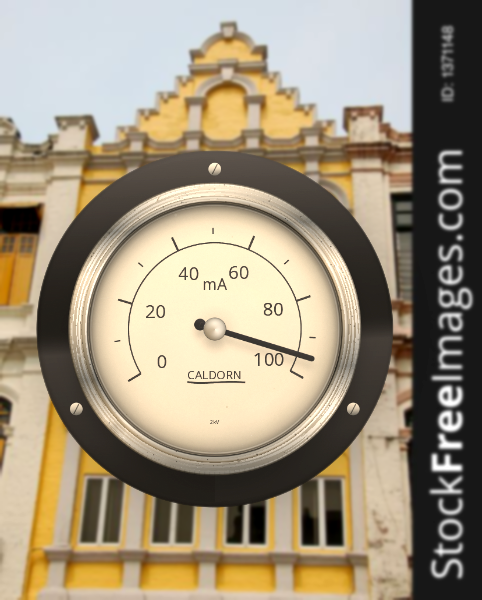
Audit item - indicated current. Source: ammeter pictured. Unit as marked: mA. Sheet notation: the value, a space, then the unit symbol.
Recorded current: 95 mA
